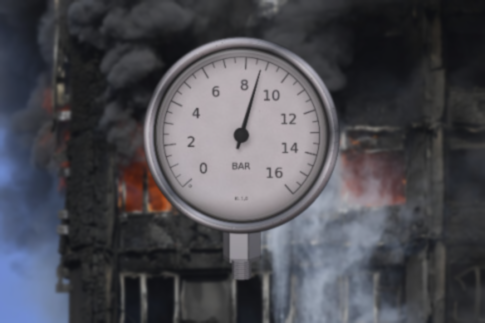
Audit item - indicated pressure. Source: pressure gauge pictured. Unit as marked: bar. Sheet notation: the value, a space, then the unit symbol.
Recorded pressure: 8.75 bar
